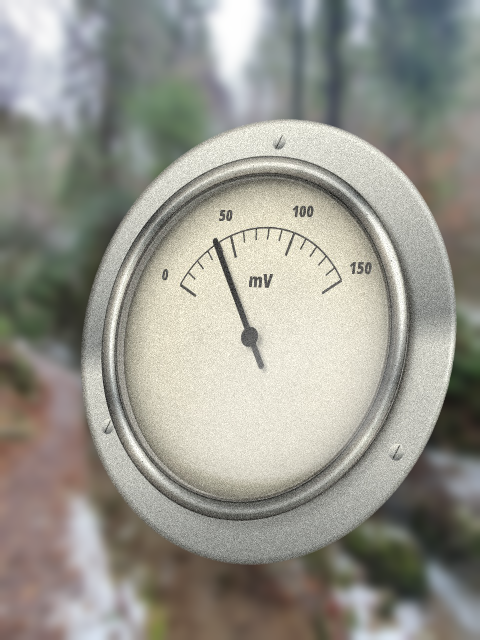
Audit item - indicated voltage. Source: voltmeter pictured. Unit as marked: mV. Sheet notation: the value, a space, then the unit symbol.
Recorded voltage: 40 mV
